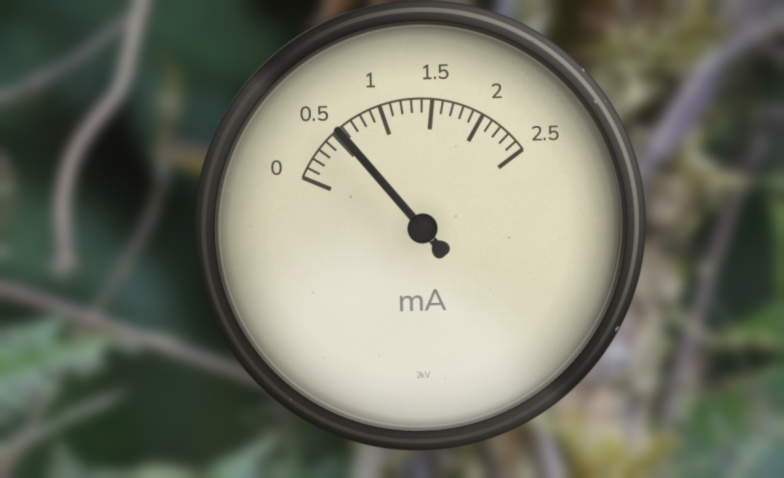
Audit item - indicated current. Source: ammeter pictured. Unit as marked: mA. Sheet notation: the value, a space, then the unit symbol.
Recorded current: 0.55 mA
